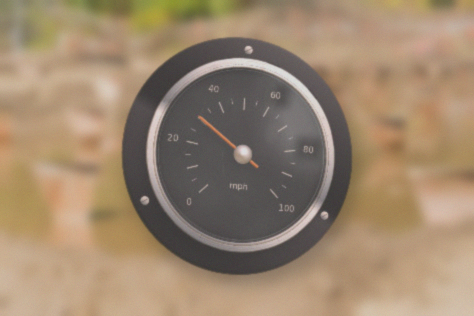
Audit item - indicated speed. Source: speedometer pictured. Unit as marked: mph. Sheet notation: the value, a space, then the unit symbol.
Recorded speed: 30 mph
